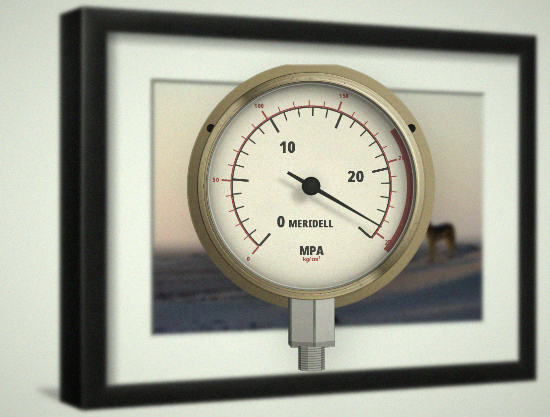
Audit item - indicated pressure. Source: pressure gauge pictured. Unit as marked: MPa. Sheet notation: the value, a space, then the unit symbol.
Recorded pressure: 24 MPa
